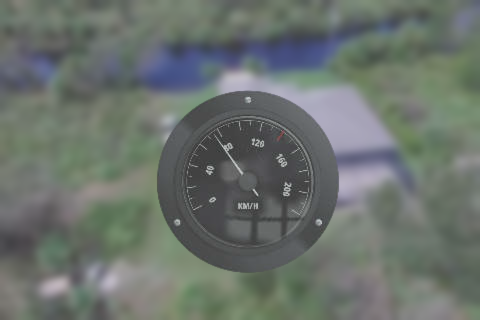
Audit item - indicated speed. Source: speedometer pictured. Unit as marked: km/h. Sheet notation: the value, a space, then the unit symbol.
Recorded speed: 75 km/h
